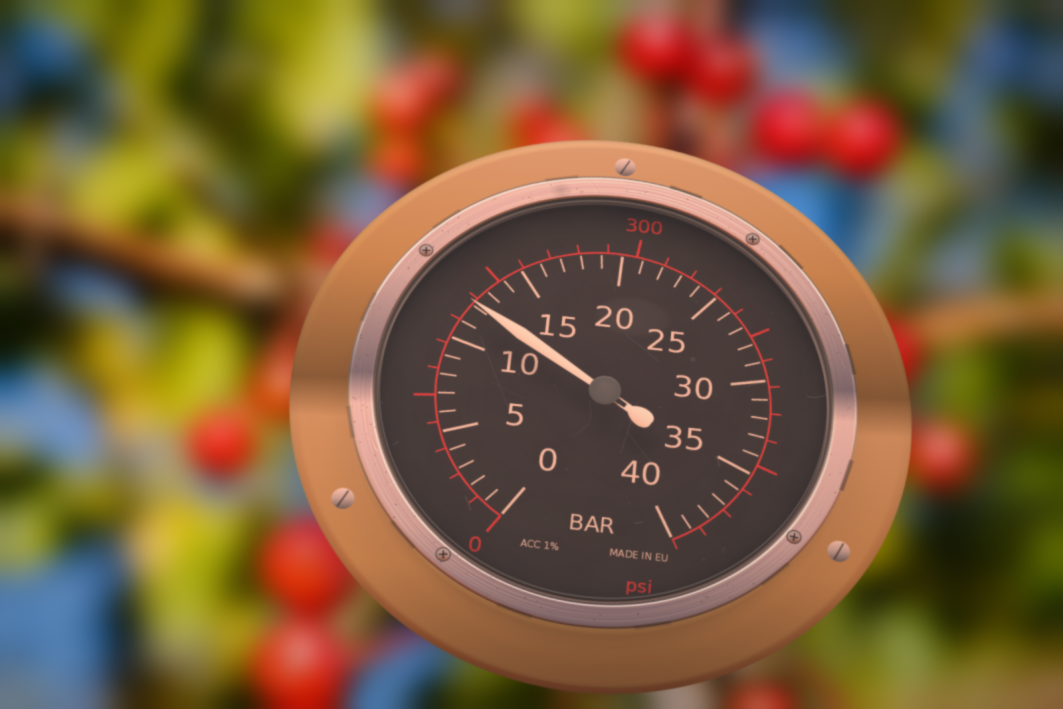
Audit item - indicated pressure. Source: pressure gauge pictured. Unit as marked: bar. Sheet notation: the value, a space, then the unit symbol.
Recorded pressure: 12 bar
